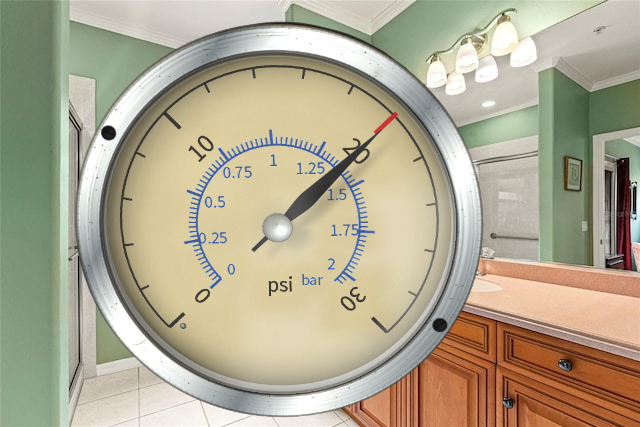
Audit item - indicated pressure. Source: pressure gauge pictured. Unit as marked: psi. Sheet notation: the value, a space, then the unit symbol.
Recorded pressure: 20 psi
